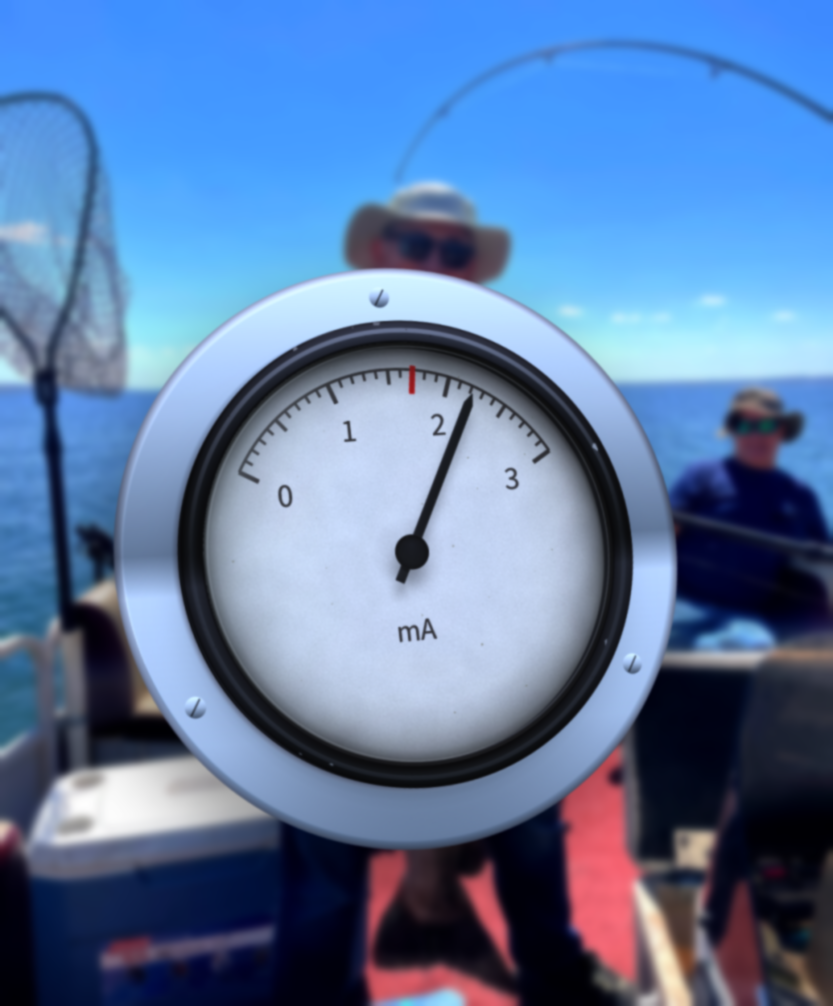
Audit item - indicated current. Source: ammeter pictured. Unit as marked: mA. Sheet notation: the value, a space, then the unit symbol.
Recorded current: 2.2 mA
